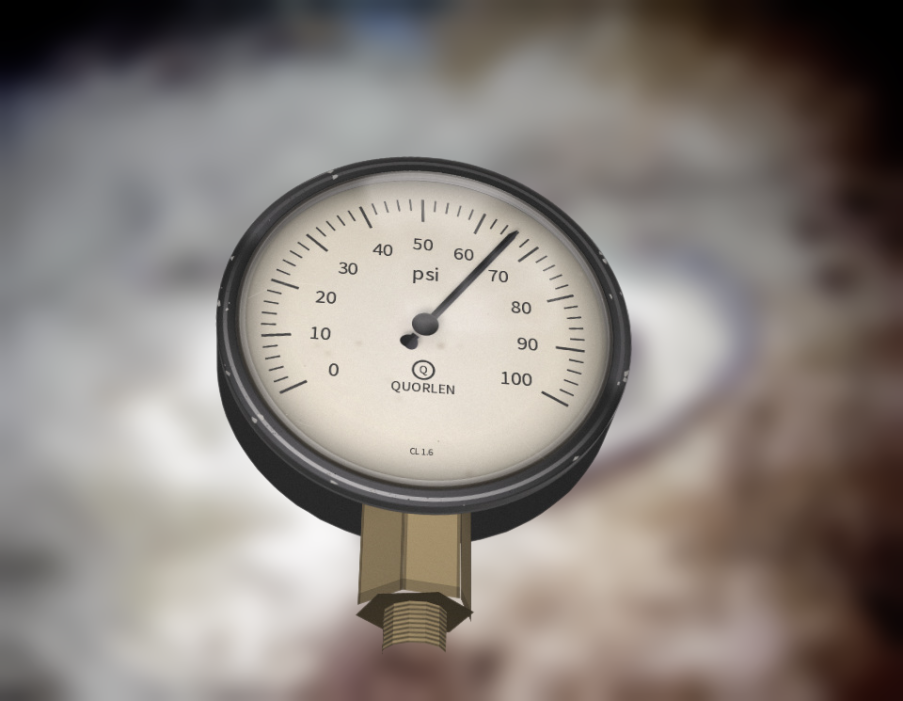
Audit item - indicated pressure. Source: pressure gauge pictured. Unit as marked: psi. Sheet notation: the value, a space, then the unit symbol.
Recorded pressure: 66 psi
